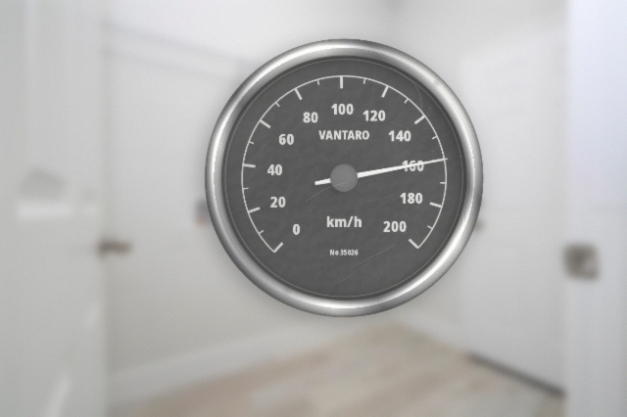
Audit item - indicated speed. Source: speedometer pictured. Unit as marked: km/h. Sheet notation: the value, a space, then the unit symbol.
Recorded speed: 160 km/h
